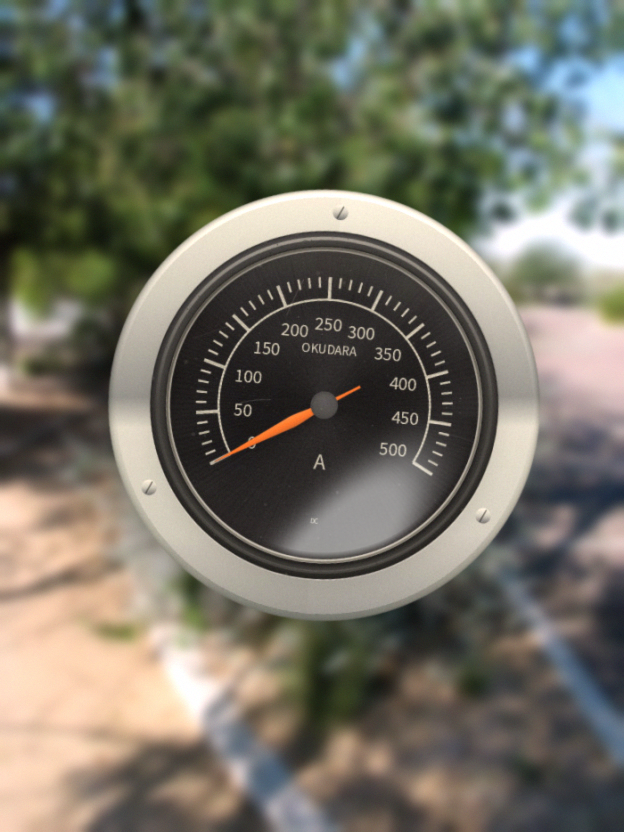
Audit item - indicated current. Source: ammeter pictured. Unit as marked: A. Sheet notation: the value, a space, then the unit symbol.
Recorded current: 0 A
